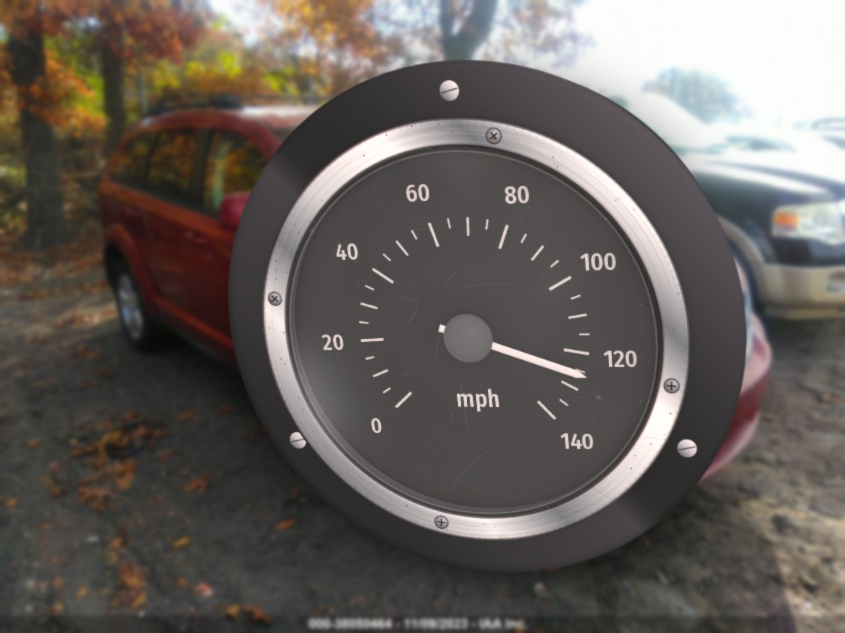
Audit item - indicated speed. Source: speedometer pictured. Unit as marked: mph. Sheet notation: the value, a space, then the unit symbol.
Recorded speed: 125 mph
